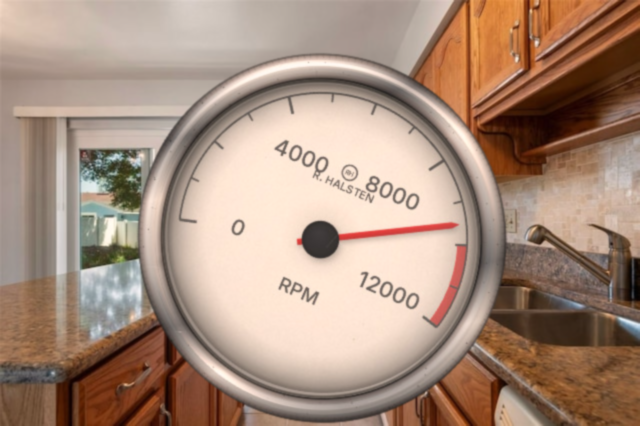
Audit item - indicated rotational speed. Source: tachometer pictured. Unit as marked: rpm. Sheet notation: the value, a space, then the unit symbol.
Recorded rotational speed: 9500 rpm
